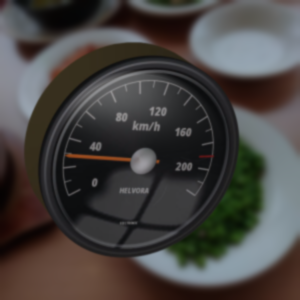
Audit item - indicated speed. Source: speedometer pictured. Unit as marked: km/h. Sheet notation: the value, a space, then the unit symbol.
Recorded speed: 30 km/h
